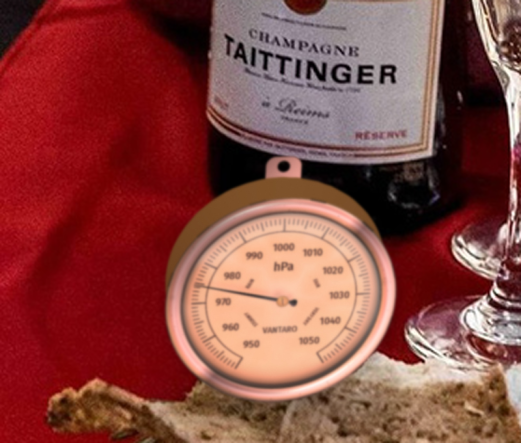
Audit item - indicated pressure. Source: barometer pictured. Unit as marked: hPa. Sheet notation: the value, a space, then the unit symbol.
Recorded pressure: 975 hPa
